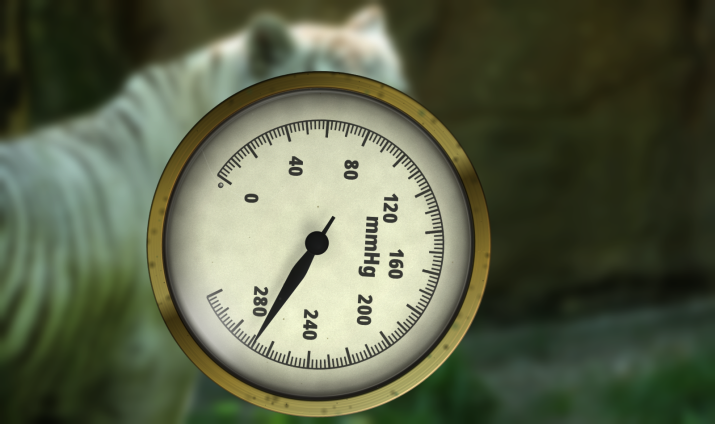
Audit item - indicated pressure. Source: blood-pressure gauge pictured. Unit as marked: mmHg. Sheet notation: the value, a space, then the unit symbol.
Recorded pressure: 268 mmHg
